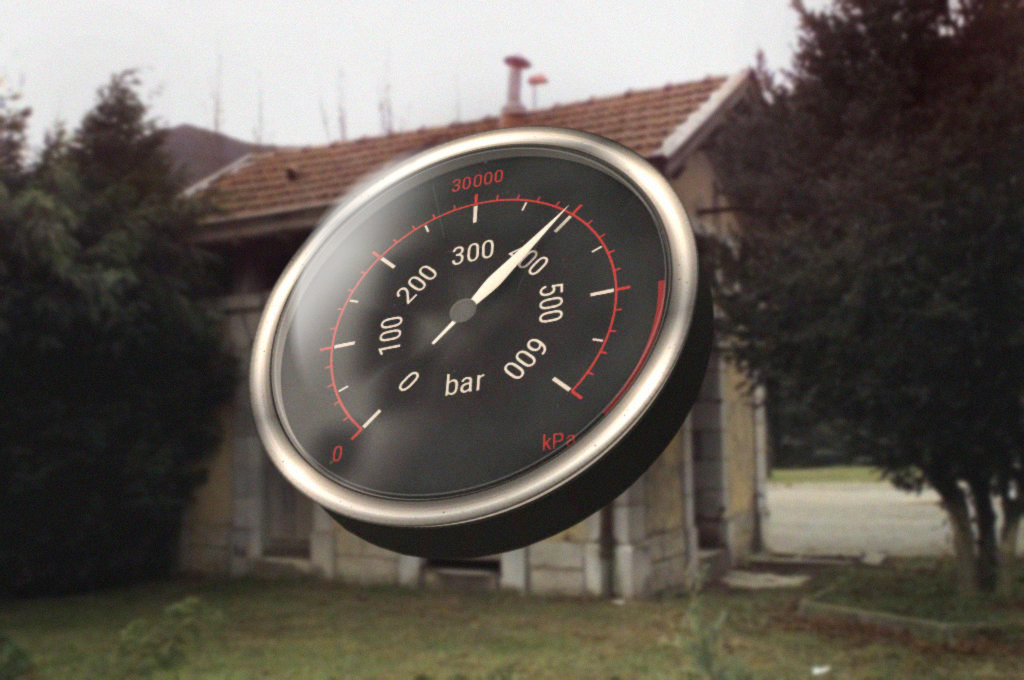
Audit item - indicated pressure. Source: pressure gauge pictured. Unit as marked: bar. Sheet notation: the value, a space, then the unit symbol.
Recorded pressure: 400 bar
